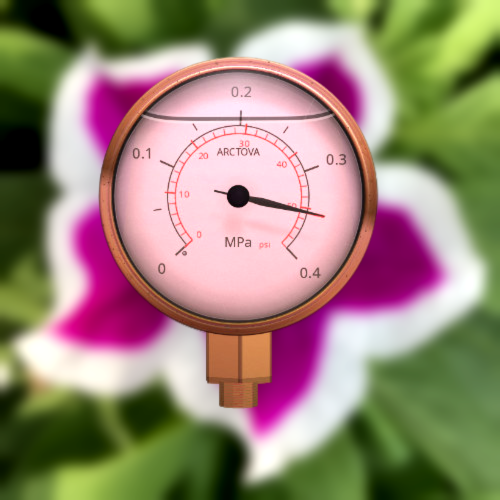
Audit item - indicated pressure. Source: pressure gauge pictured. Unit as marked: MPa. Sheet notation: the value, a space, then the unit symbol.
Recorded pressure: 0.35 MPa
